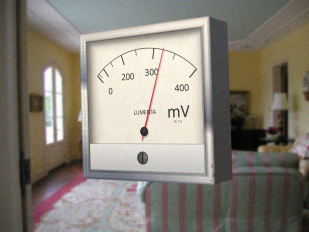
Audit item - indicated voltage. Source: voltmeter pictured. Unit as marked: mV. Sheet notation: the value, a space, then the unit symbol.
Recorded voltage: 325 mV
